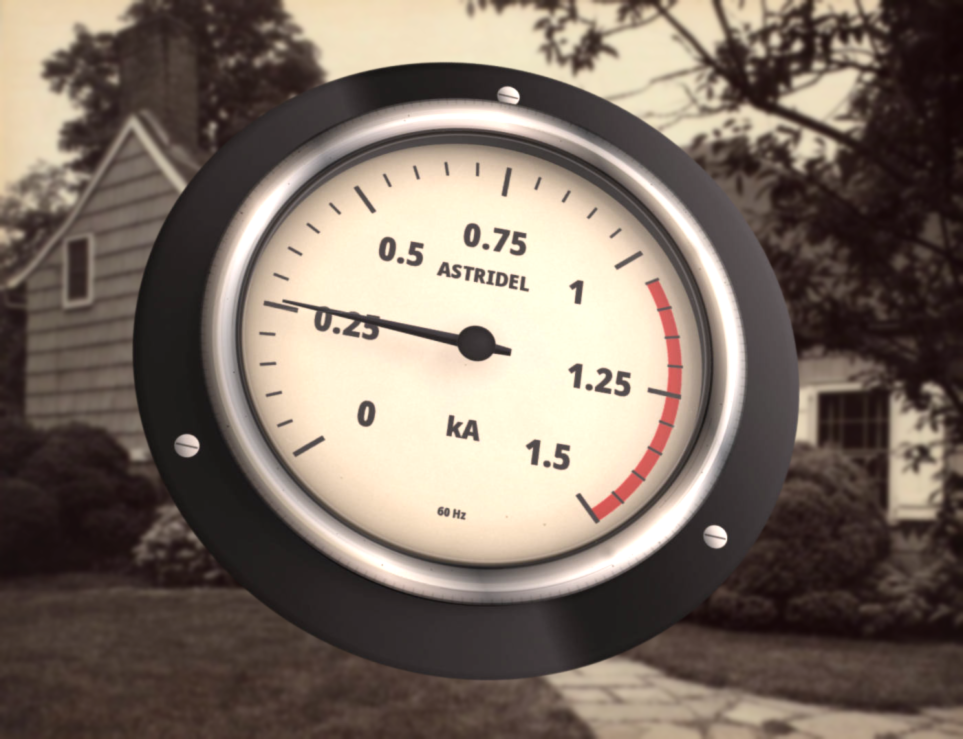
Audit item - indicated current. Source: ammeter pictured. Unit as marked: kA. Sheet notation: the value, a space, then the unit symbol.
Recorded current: 0.25 kA
